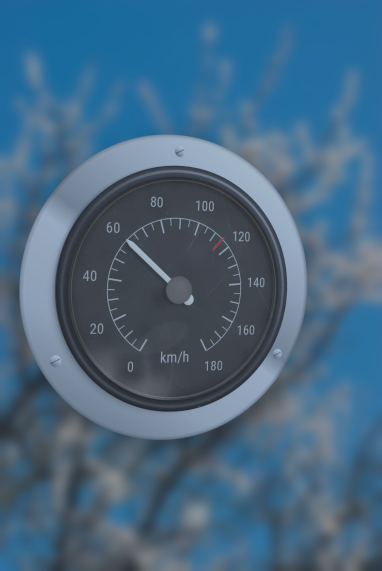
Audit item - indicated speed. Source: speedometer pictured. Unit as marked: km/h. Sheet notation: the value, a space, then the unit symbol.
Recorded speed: 60 km/h
